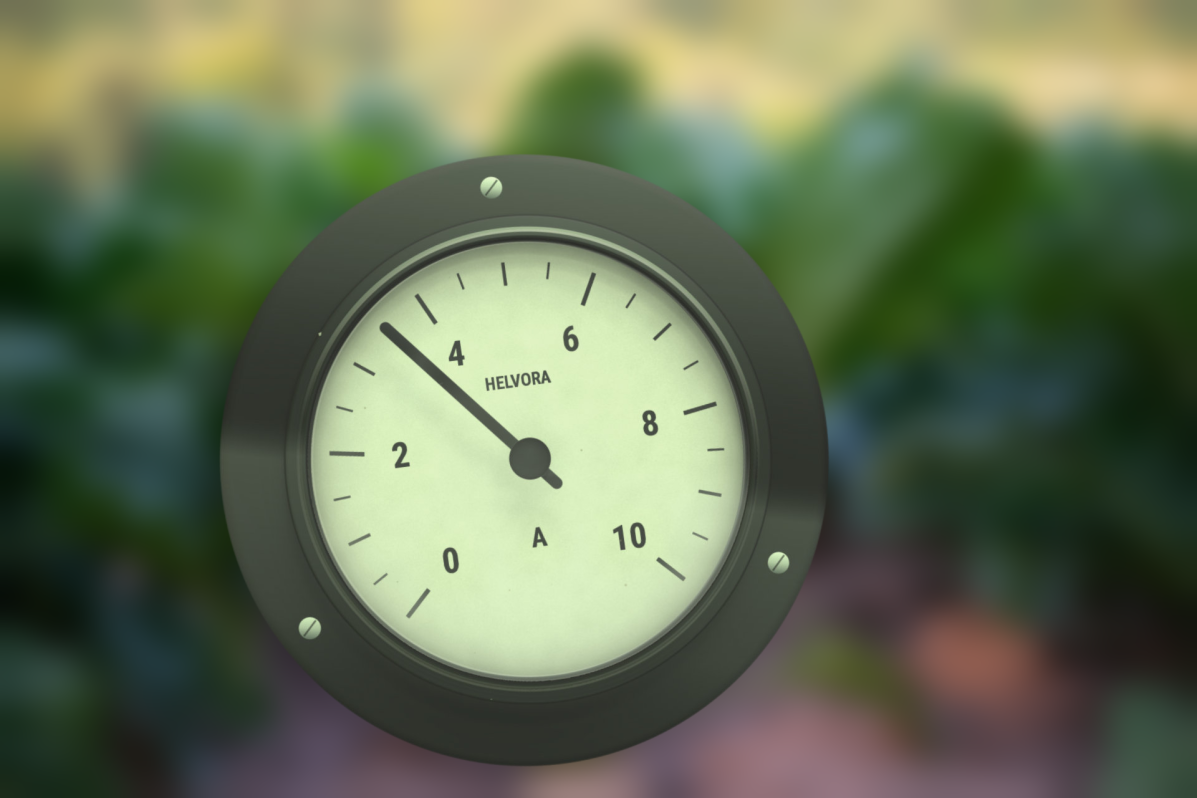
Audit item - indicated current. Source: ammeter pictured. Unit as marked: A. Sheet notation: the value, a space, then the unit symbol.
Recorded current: 3.5 A
